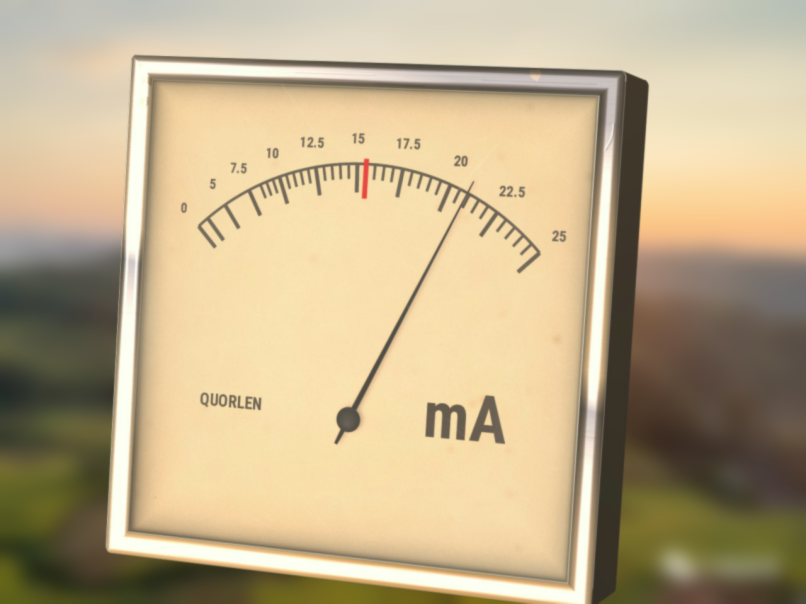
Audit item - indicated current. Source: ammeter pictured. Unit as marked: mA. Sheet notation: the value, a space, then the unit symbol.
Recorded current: 21 mA
